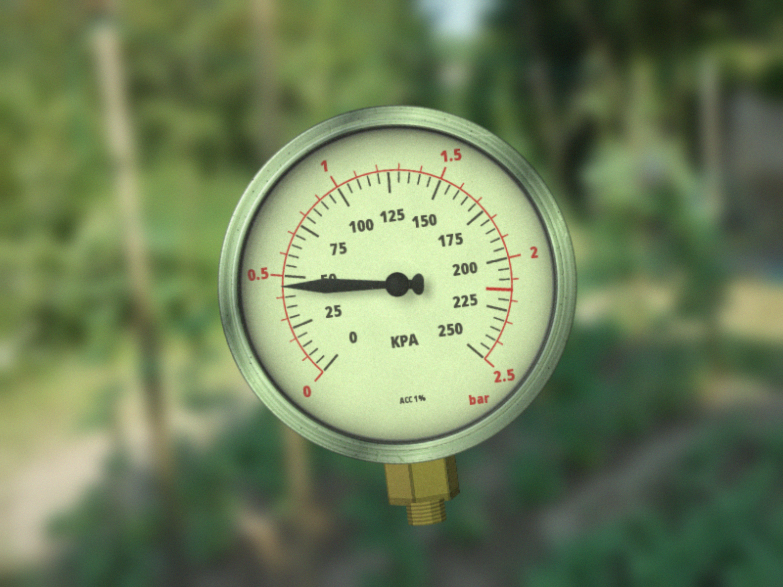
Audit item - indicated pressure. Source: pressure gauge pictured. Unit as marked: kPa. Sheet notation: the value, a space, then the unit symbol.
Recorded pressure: 45 kPa
